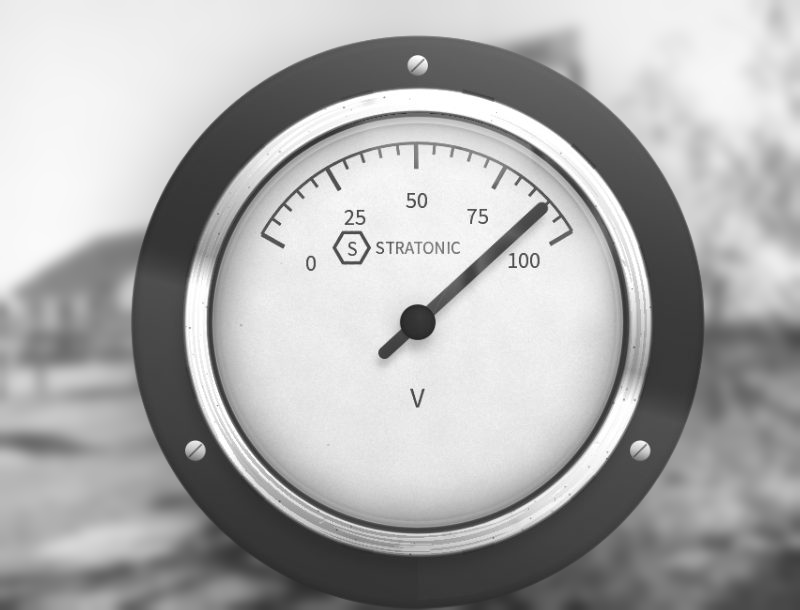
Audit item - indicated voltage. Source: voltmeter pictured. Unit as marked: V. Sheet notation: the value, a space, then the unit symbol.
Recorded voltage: 90 V
